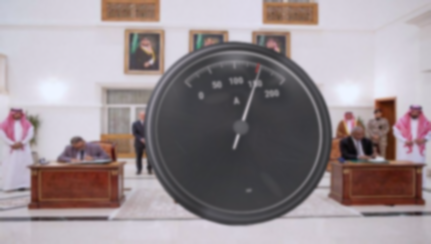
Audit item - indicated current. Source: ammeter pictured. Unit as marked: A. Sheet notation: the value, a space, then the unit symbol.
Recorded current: 150 A
